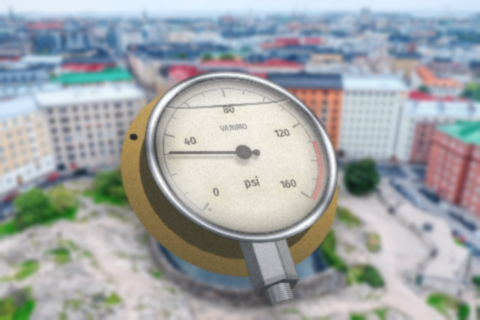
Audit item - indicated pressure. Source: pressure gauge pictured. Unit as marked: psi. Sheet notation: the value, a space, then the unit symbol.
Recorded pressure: 30 psi
